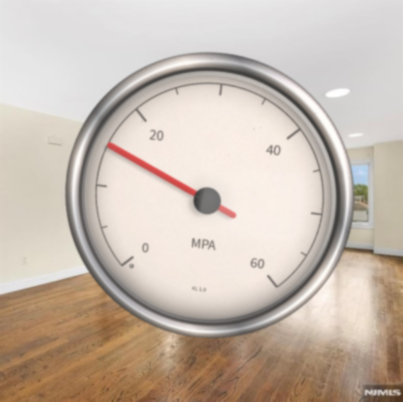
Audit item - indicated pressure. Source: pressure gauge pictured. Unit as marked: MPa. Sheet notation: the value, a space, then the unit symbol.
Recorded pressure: 15 MPa
